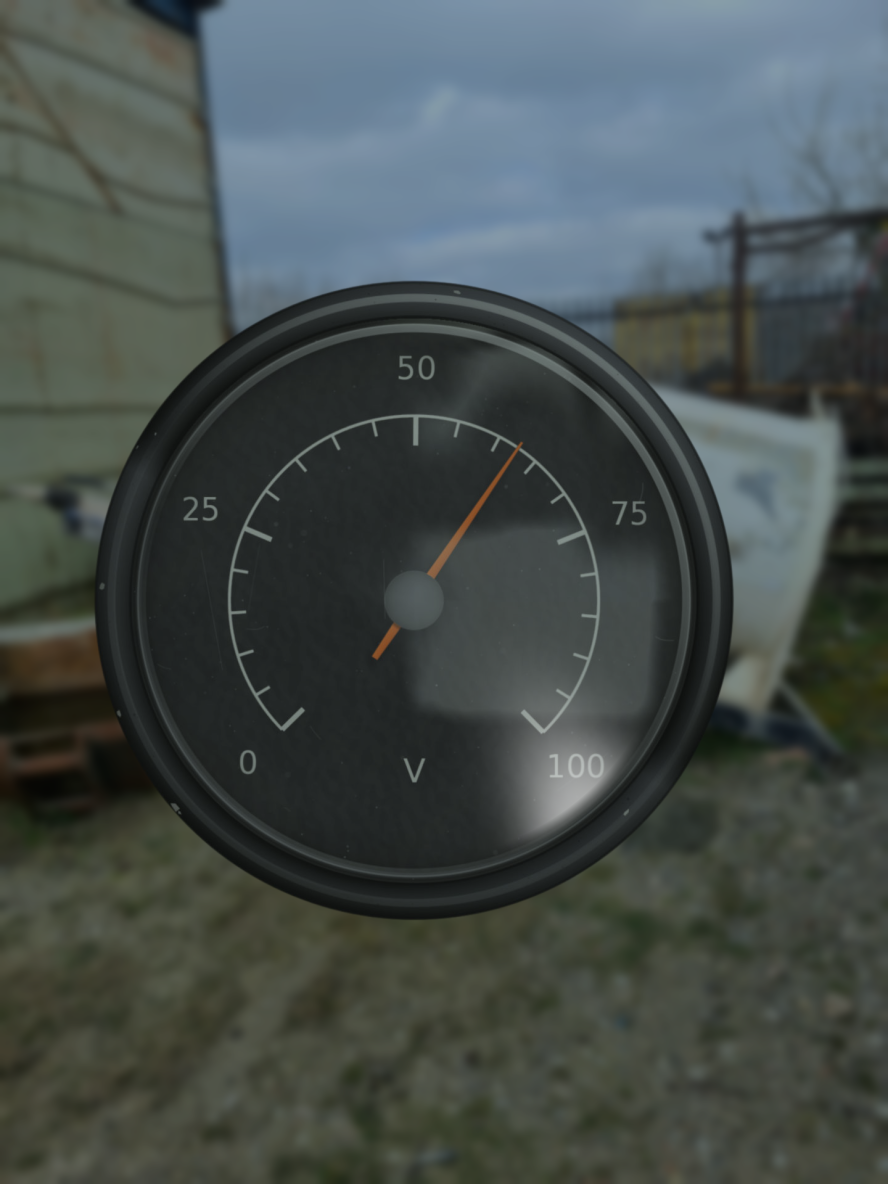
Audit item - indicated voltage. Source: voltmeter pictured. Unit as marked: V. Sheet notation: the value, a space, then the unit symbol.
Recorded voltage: 62.5 V
